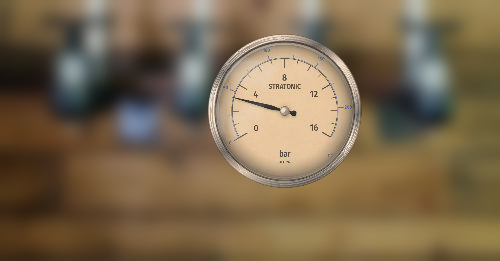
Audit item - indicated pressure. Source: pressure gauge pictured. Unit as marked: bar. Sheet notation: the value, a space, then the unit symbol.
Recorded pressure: 3 bar
